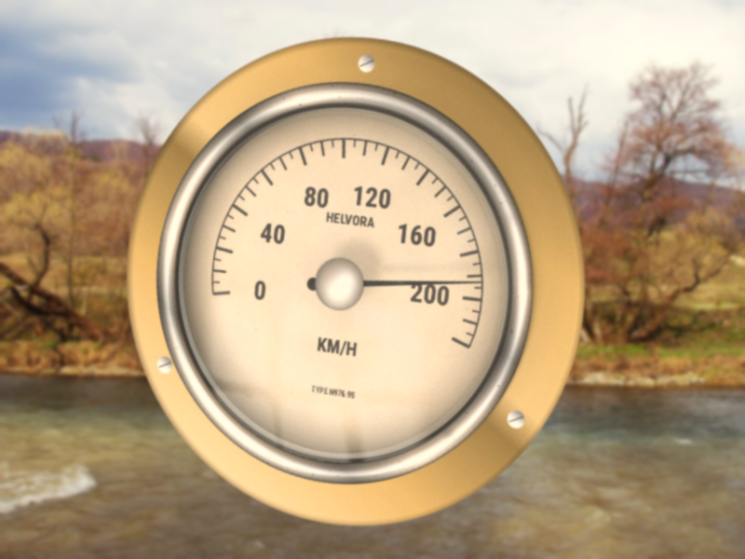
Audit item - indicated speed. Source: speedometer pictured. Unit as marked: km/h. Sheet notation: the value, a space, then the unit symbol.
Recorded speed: 192.5 km/h
